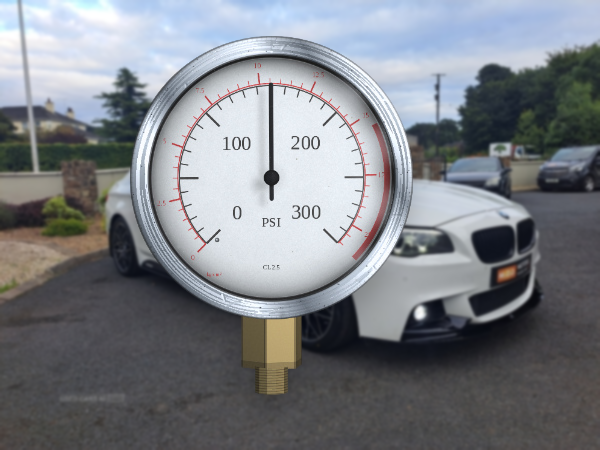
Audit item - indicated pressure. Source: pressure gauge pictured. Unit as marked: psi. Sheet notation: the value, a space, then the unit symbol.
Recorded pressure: 150 psi
